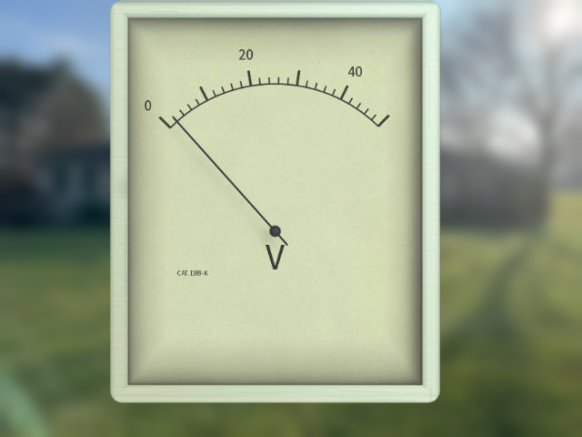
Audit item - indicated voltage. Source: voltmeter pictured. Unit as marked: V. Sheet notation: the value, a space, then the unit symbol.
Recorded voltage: 2 V
